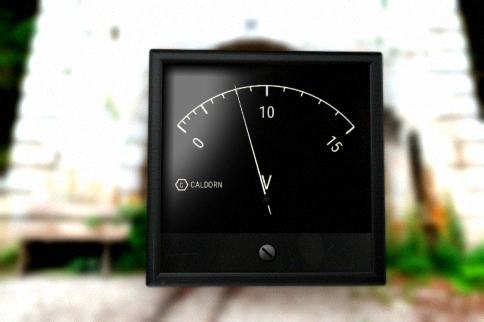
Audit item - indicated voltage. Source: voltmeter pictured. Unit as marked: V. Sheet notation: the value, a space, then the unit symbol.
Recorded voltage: 8 V
